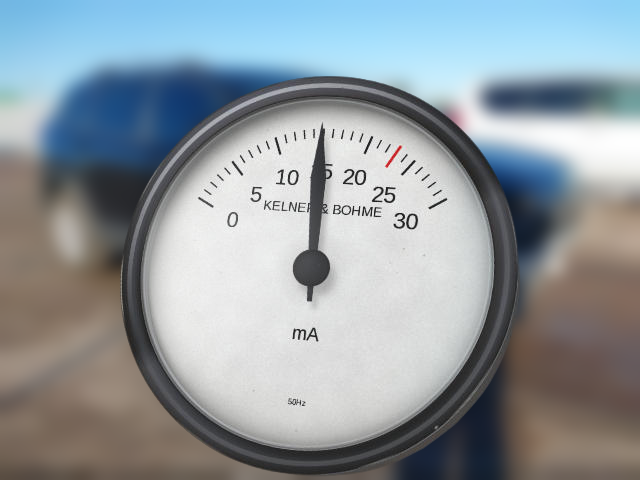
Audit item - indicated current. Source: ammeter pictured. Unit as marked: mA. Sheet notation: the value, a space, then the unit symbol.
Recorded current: 15 mA
